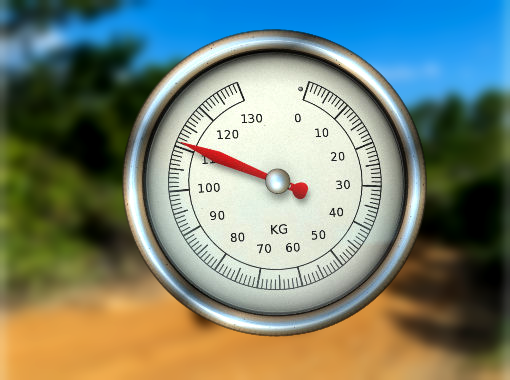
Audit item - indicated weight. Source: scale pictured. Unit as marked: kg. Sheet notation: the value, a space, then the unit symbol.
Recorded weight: 111 kg
